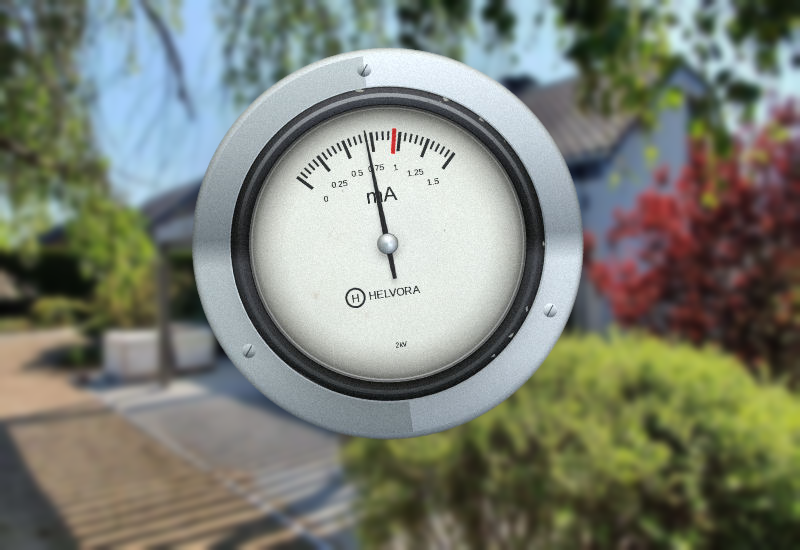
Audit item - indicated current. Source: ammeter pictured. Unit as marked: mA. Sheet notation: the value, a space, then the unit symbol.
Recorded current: 0.7 mA
